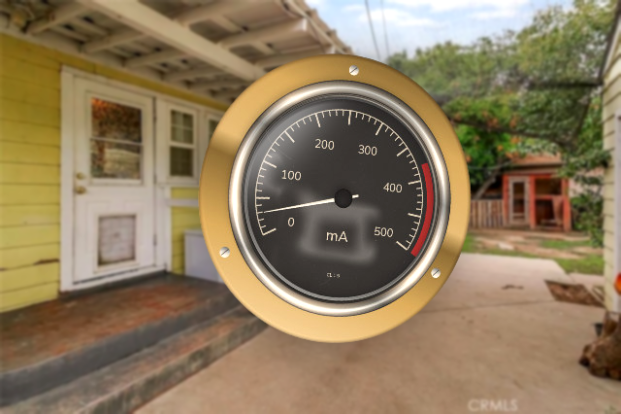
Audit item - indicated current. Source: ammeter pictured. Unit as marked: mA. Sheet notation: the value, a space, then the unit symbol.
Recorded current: 30 mA
